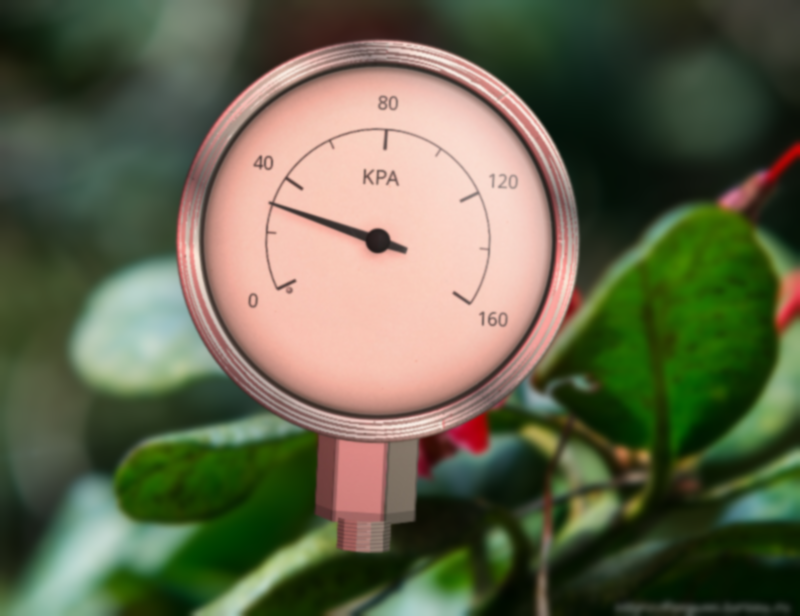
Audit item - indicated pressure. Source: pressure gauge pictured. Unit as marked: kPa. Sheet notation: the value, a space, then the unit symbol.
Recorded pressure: 30 kPa
